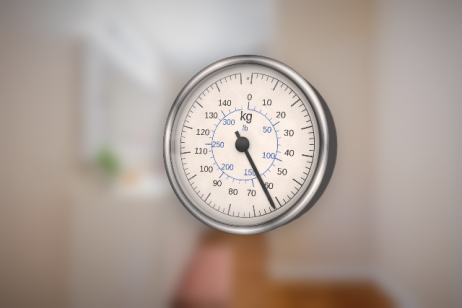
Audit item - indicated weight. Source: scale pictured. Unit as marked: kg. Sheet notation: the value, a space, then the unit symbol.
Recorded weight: 62 kg
